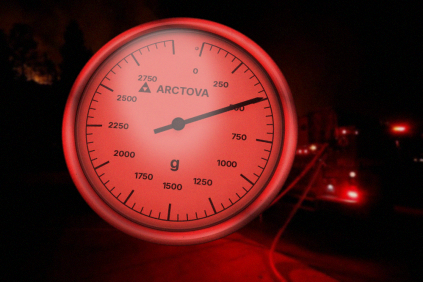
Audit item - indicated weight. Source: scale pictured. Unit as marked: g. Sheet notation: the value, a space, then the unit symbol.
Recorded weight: 500 g
